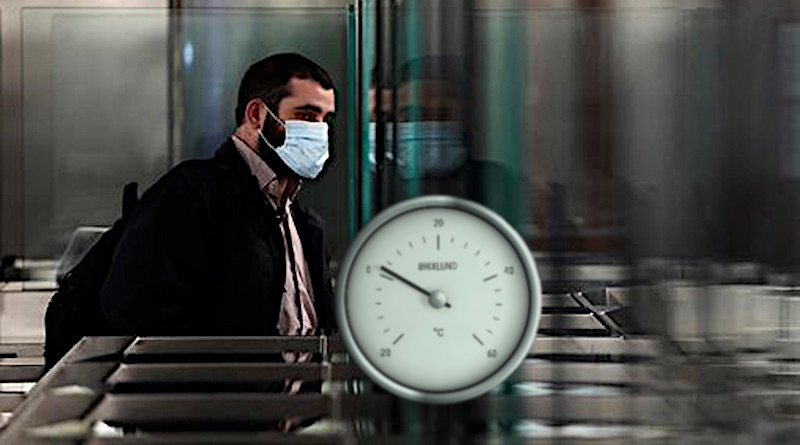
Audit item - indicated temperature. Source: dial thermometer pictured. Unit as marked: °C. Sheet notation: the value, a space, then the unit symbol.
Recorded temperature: 2 °C
